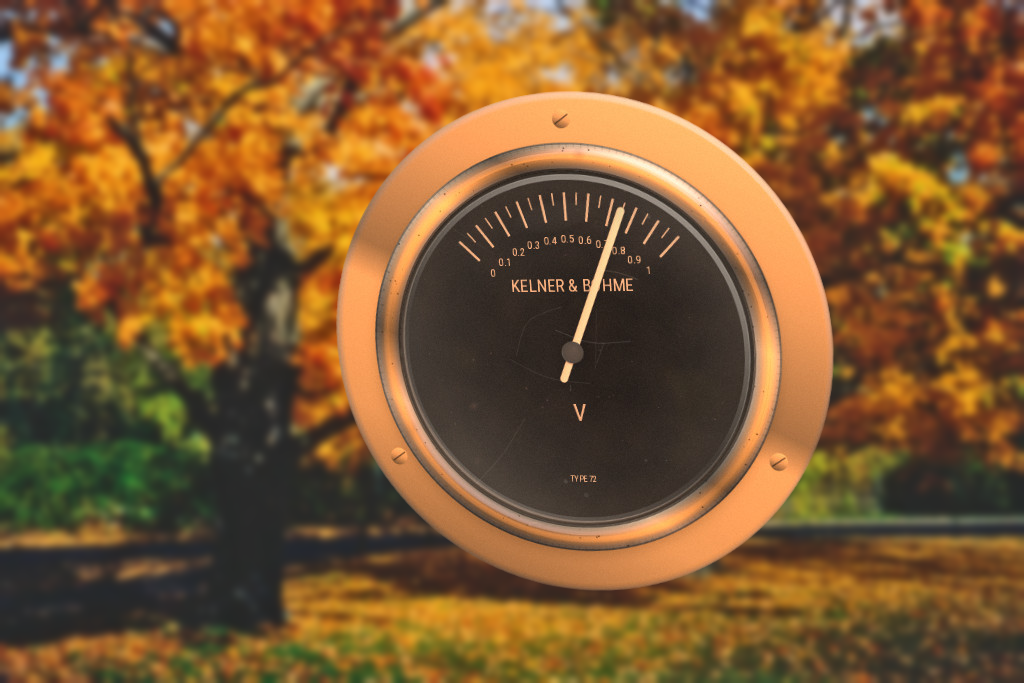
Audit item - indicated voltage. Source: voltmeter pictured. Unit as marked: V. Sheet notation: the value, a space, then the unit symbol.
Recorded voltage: 0.75 V
